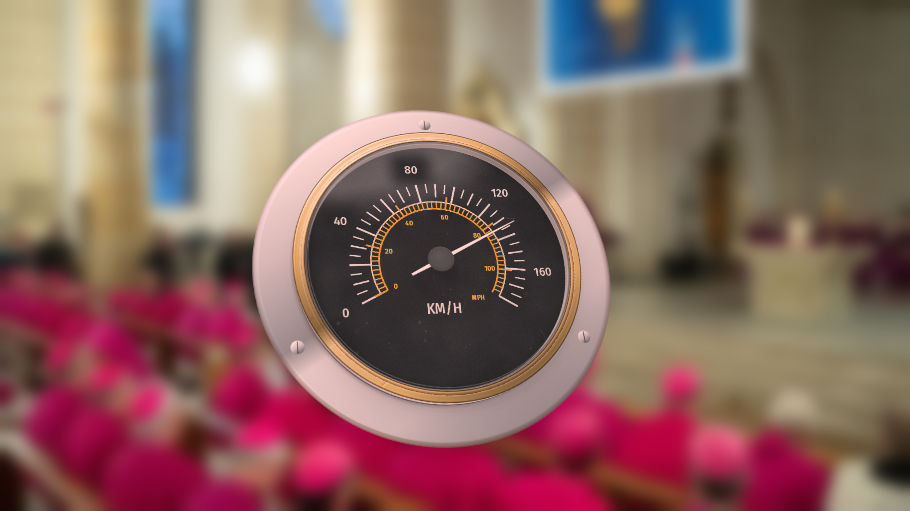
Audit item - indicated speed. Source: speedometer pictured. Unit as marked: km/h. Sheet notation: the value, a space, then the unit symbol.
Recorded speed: 135 km/h
